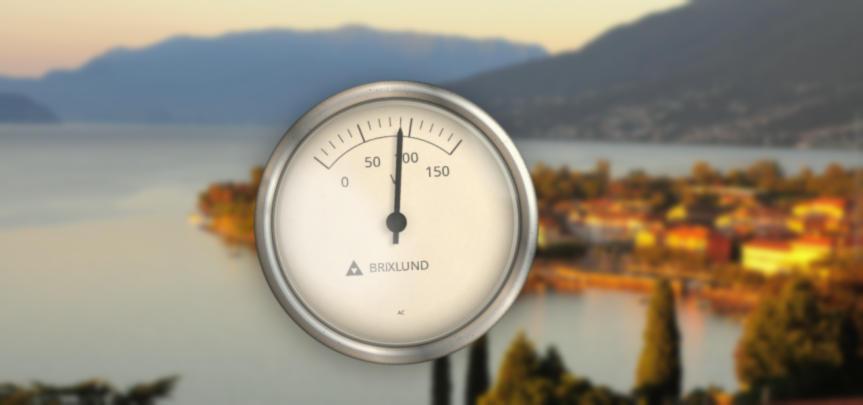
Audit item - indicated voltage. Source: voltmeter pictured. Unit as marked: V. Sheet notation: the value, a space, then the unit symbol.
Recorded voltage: 90 V
